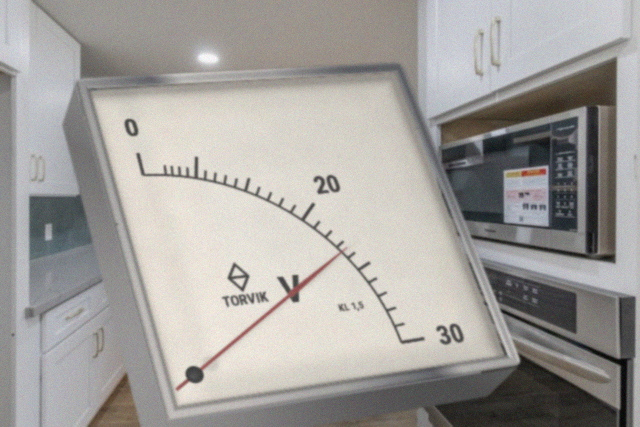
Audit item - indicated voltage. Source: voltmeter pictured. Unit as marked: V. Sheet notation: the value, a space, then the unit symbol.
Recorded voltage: 23.5 V
